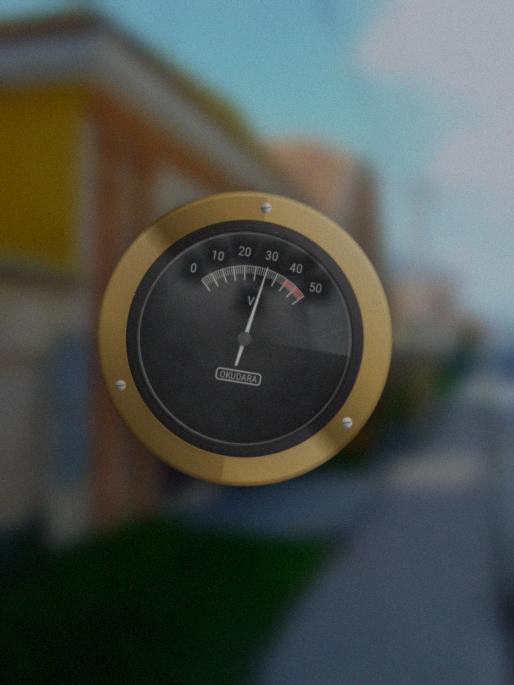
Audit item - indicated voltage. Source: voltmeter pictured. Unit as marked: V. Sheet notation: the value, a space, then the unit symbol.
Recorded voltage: 30 V
